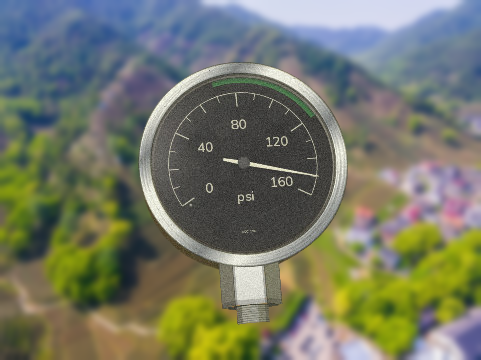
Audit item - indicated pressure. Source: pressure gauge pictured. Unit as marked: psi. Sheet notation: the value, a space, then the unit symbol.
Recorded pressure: 150 psi
